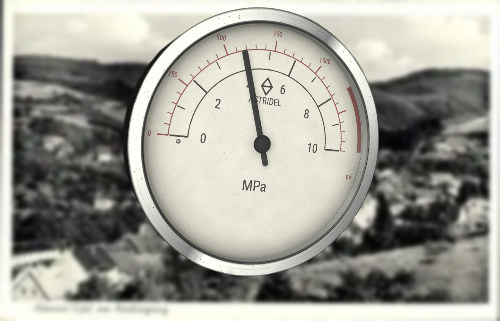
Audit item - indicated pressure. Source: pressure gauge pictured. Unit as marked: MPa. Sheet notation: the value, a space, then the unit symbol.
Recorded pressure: 4 MPa
